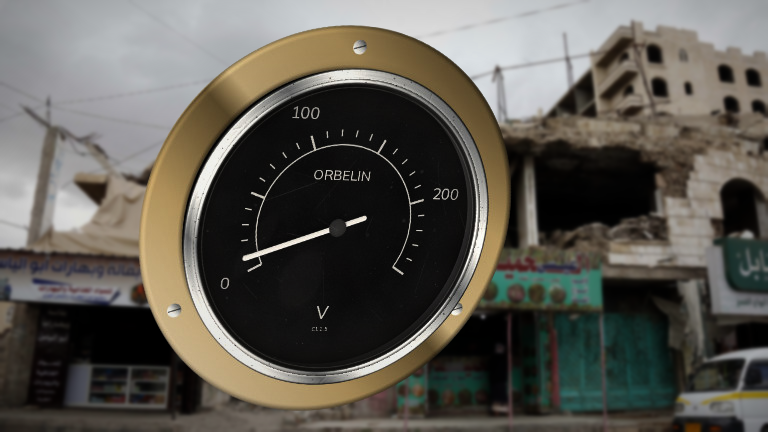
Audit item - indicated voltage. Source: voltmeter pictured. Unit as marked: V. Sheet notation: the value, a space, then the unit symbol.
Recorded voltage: 10 V
